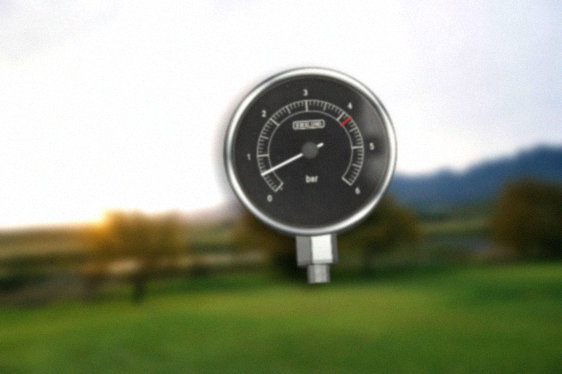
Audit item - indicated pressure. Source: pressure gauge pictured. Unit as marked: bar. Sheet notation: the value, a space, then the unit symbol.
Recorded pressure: 0.5 bar
